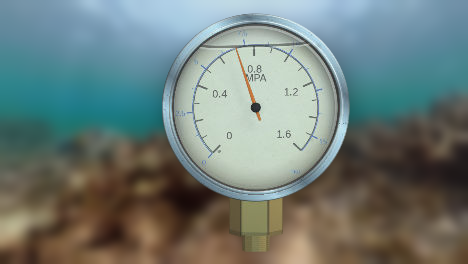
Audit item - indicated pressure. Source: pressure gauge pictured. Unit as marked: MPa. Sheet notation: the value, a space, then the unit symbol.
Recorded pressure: 0.7 MPa
